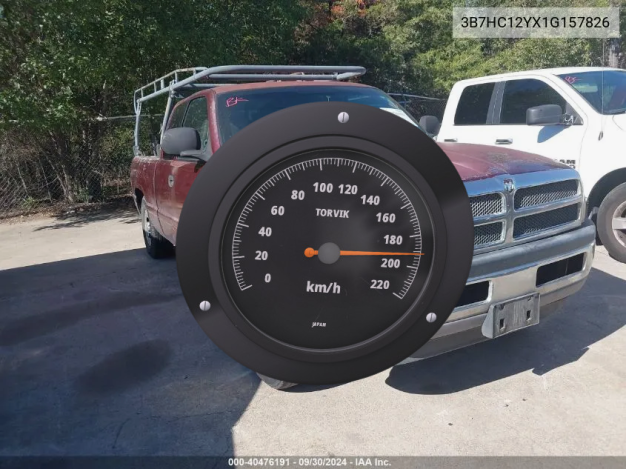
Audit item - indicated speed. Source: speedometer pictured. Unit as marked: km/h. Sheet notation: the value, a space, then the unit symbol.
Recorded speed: 190 km/h
